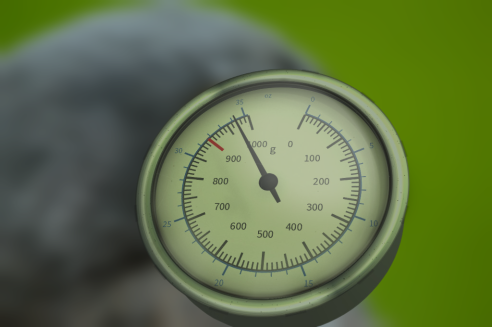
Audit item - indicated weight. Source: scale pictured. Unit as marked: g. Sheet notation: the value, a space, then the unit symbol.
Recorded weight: 970 g
